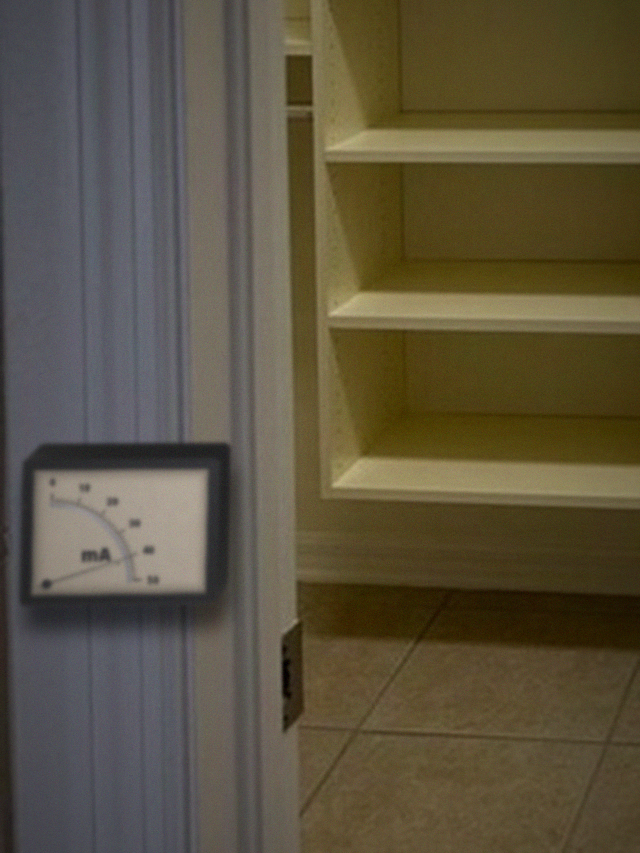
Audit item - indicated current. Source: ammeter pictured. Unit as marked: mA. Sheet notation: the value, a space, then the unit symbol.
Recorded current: 40 mA
